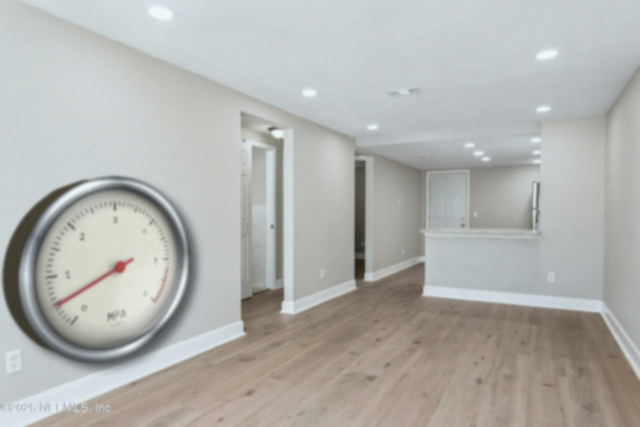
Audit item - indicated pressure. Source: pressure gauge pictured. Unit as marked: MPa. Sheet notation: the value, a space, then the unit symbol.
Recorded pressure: 0.5 MPa
